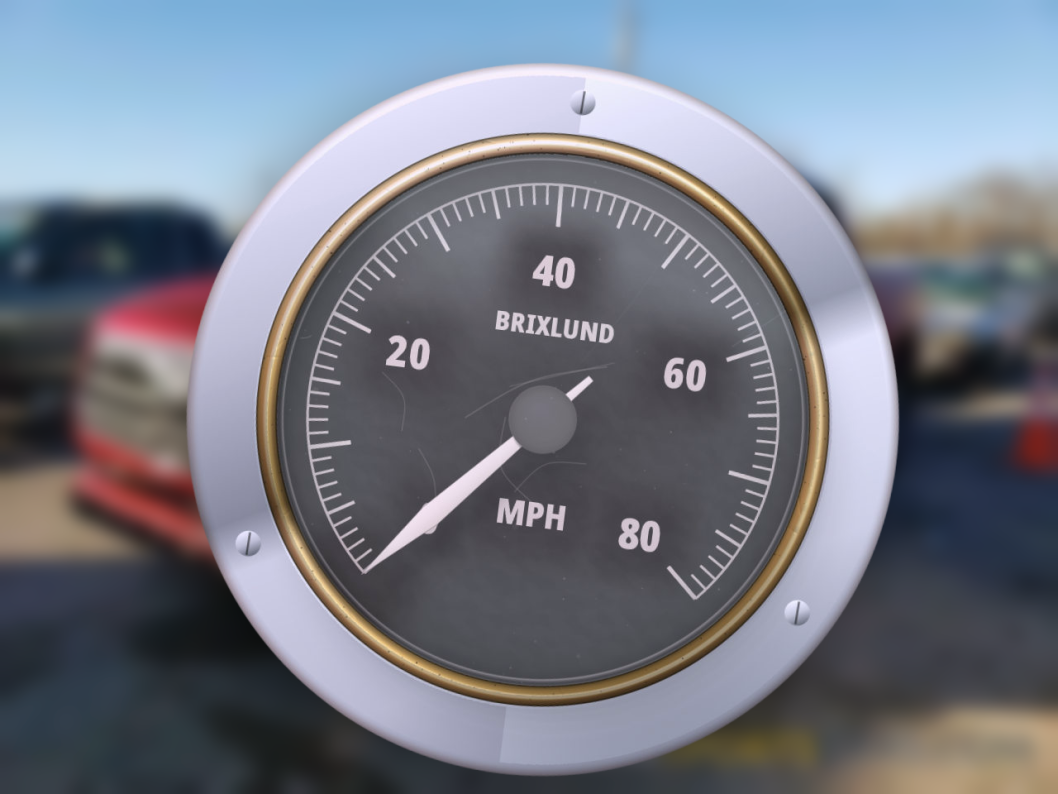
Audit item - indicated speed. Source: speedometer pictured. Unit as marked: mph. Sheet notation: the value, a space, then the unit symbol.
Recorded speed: 0 mph
